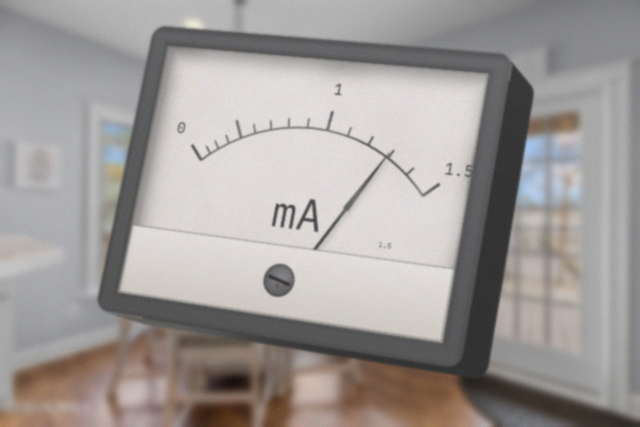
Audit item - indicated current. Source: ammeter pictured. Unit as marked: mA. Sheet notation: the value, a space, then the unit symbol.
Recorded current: 1.3 mA
